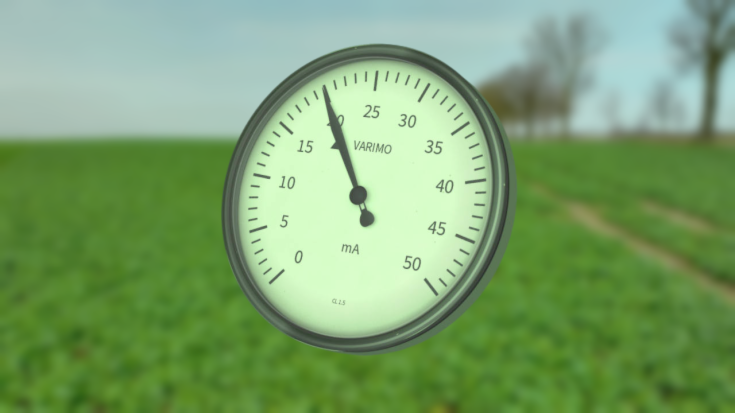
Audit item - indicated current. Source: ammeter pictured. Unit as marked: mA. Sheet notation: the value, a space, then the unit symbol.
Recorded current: 20 mA
